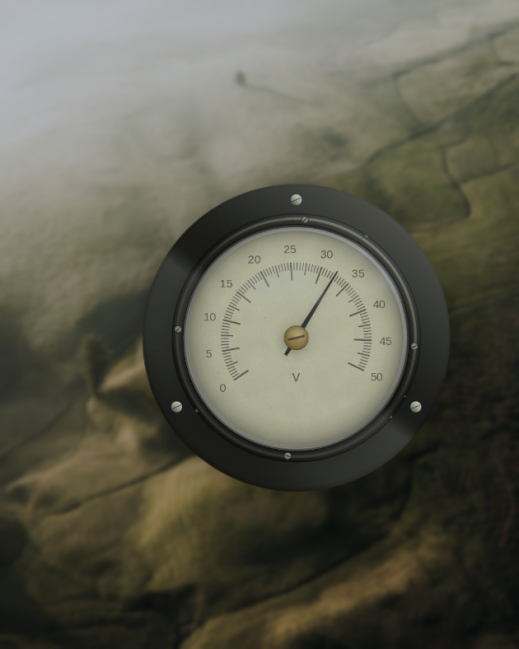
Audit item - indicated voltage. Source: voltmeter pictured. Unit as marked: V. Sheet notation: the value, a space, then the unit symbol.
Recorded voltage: 32.5 V
